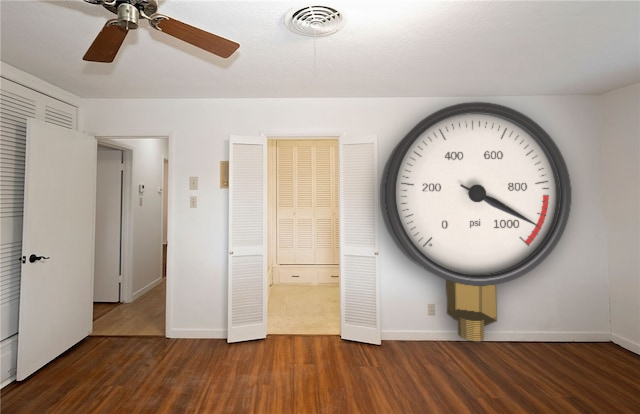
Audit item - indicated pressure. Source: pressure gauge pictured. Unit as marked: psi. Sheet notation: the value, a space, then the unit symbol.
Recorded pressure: 940 psi
